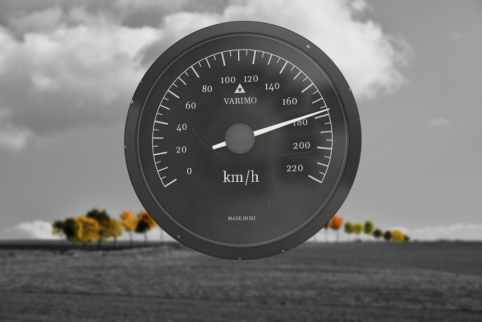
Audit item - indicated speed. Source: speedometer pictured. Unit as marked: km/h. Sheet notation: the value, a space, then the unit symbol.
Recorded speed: 177.5 km/h
